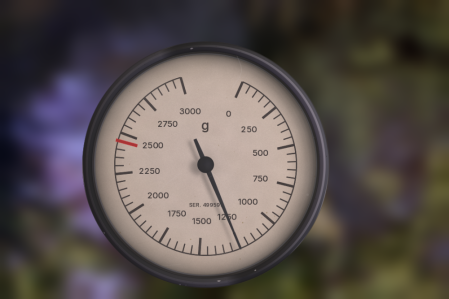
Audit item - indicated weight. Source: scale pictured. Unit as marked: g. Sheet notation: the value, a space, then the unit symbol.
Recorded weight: 1250 g
